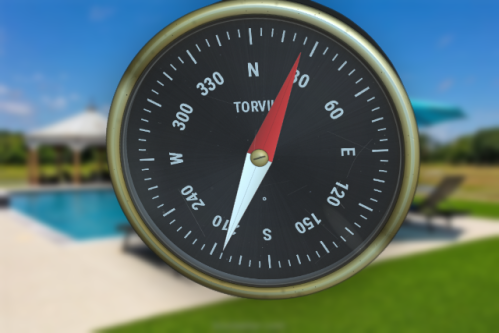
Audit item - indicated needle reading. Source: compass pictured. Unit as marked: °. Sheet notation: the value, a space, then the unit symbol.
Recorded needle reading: 25 °
